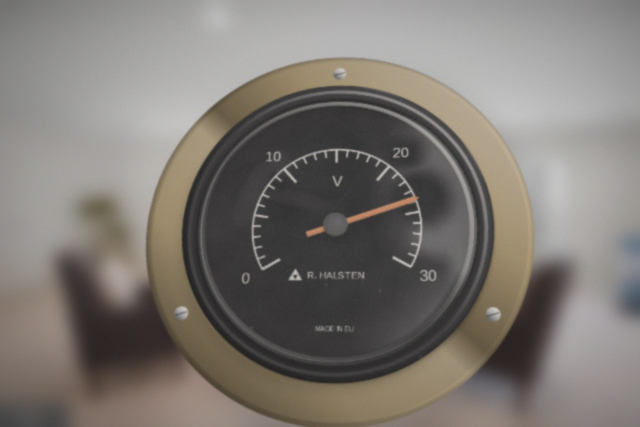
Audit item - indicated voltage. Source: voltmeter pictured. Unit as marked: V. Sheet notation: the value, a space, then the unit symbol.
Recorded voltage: 24 V
